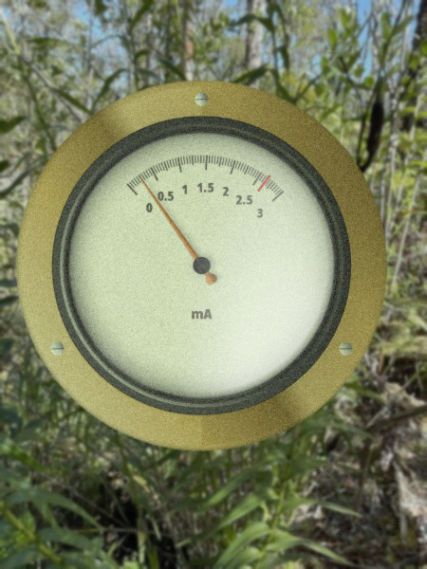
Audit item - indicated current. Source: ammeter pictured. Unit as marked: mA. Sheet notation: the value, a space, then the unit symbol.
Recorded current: 0.25 mA
